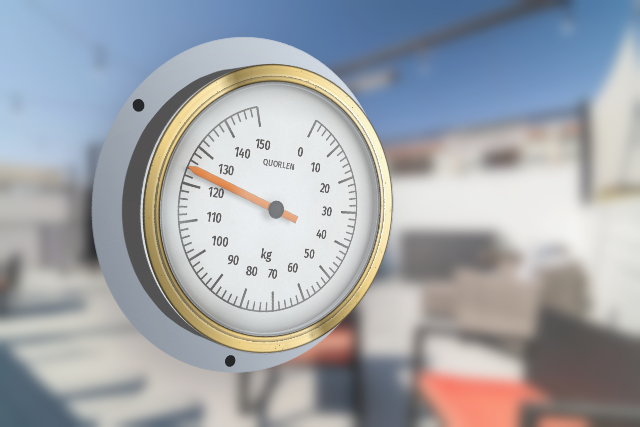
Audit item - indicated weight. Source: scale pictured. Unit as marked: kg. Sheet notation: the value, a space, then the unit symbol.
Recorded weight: 124 kg
